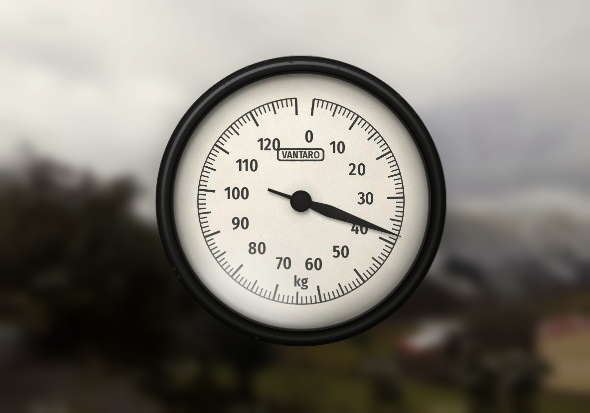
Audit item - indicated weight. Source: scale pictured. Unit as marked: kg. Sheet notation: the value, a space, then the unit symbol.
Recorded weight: 38 kg
